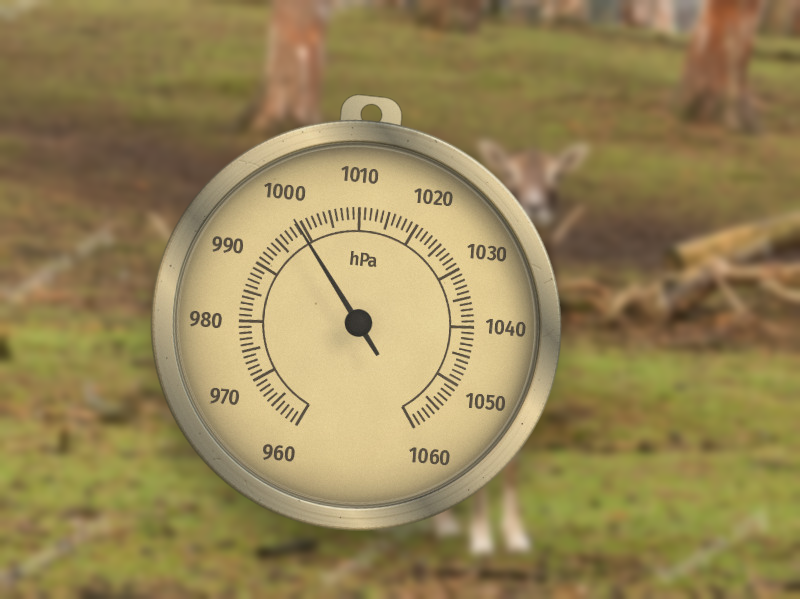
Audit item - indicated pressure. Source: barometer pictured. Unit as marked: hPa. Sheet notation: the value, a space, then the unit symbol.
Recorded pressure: 999 hPa
